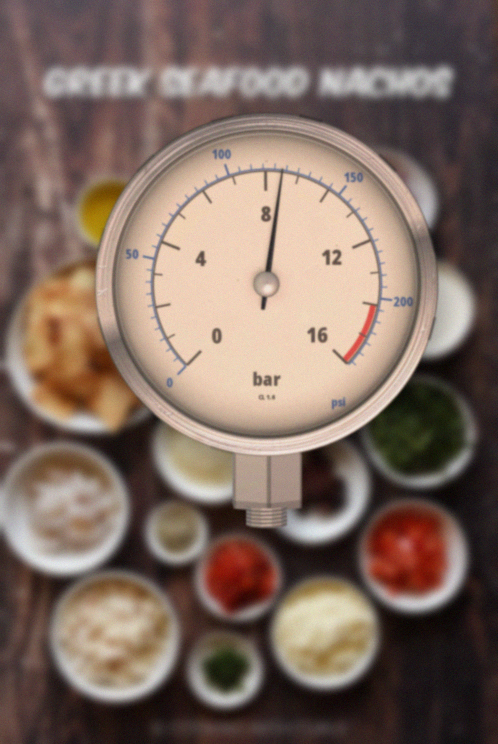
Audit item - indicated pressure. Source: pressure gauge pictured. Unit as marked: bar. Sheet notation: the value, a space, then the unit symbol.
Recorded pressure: 8.5 bar
